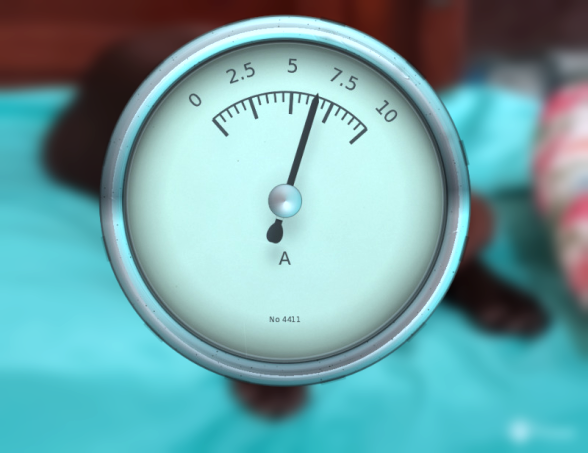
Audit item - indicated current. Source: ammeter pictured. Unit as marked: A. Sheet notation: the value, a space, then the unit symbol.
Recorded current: 6.5 A
